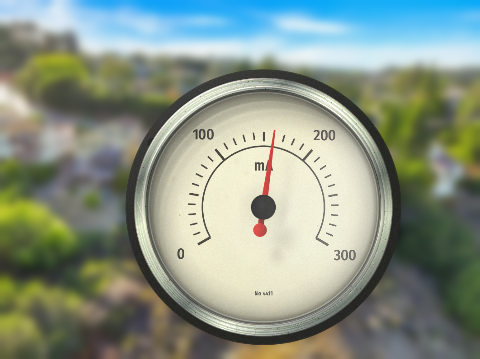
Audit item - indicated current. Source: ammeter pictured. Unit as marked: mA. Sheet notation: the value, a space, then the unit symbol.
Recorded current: 160 mA
